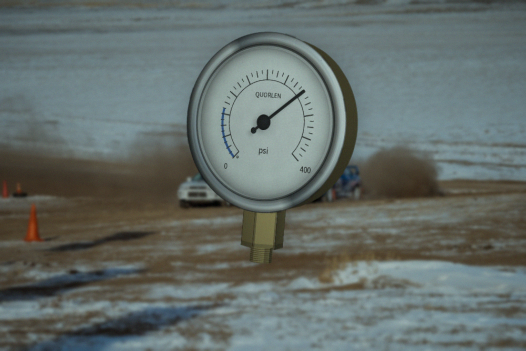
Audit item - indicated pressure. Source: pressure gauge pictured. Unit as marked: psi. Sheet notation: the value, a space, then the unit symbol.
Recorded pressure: 280 psi
